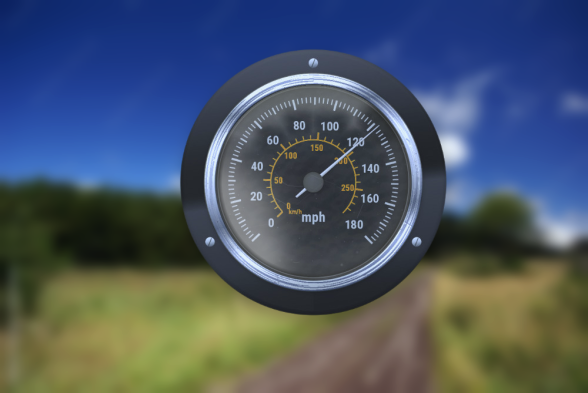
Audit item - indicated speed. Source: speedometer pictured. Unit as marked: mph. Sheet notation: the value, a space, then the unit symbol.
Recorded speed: 122 mph
